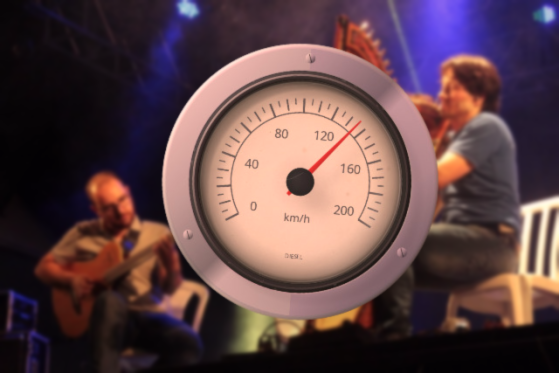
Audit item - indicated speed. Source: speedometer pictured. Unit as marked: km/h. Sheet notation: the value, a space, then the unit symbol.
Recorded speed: 135 km/h
